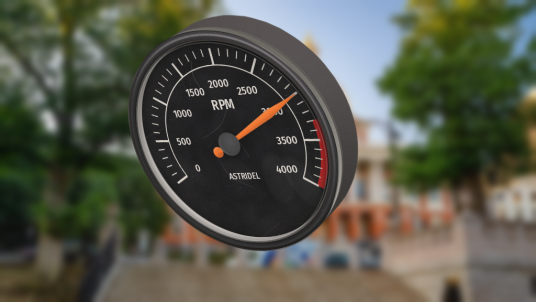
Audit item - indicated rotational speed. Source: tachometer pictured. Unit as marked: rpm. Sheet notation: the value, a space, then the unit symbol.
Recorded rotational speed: 3000 rpm
